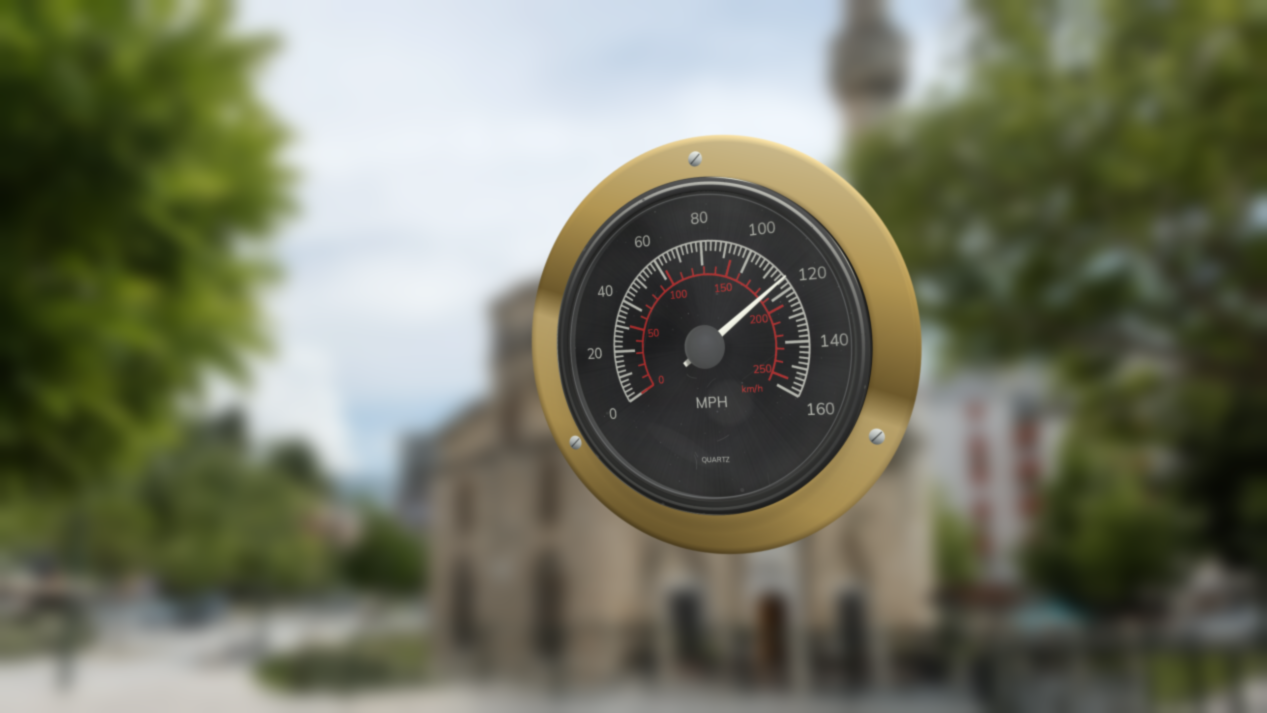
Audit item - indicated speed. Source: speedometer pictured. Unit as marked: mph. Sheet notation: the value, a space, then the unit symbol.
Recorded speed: 116 mph
